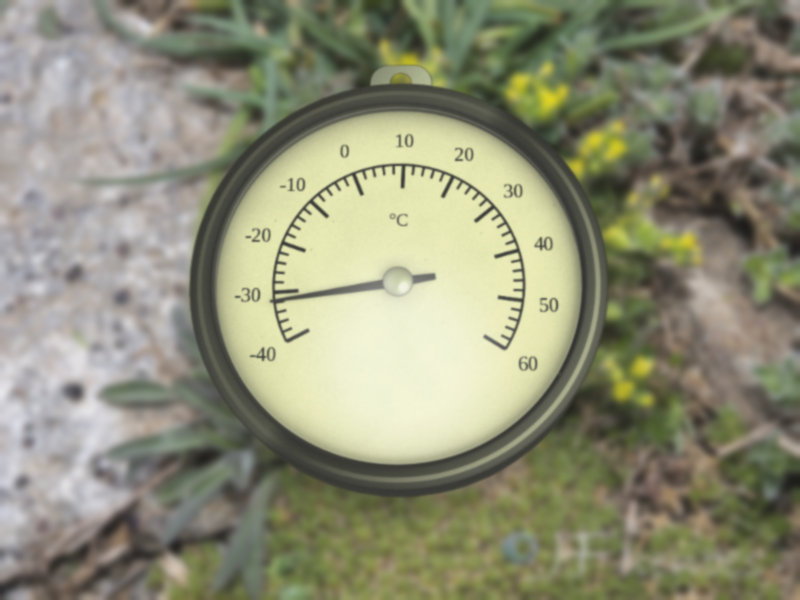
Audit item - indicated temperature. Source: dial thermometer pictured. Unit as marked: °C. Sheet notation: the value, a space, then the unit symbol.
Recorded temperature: -32 °C
